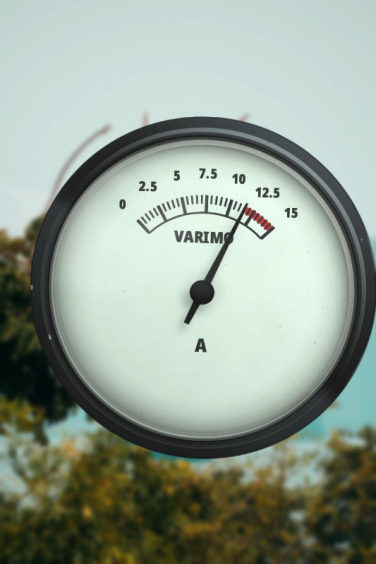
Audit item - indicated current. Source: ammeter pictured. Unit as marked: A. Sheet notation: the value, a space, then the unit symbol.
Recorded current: 11.5 A
